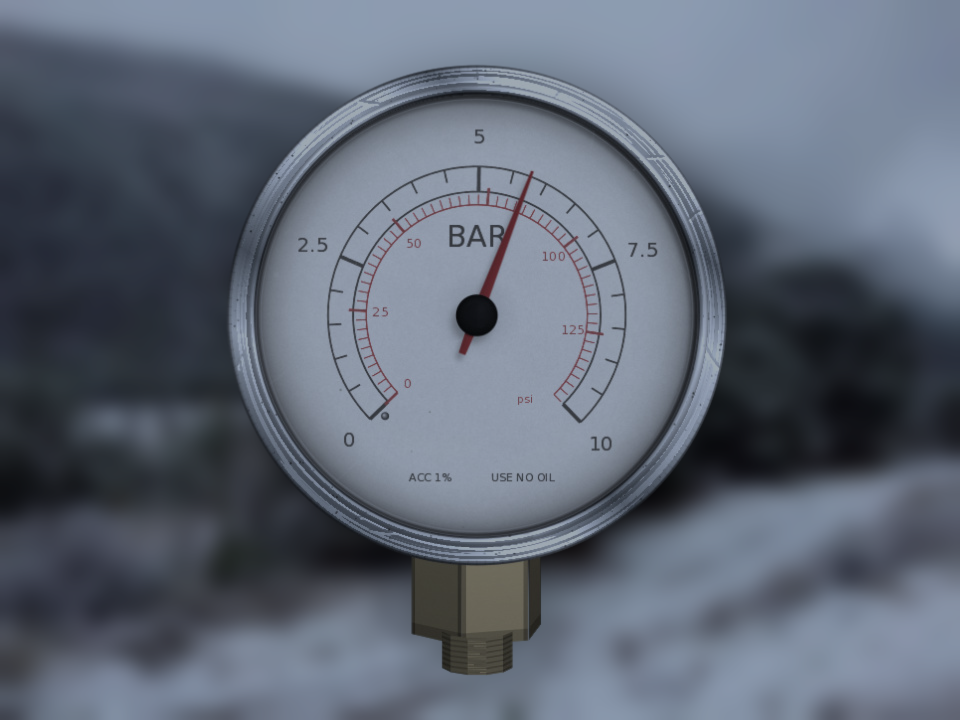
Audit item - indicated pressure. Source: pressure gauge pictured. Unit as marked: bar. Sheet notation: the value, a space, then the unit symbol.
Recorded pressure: 5.75 bar
